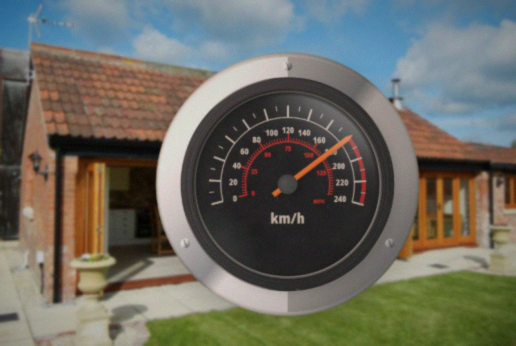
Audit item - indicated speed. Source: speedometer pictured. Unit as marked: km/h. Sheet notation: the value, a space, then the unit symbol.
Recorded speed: 180 km/h
